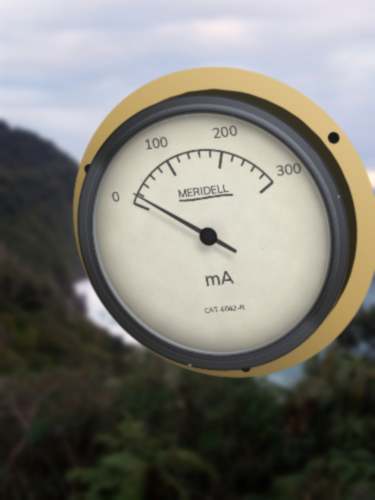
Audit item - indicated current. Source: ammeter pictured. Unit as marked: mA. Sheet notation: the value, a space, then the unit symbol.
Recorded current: 20 mA
